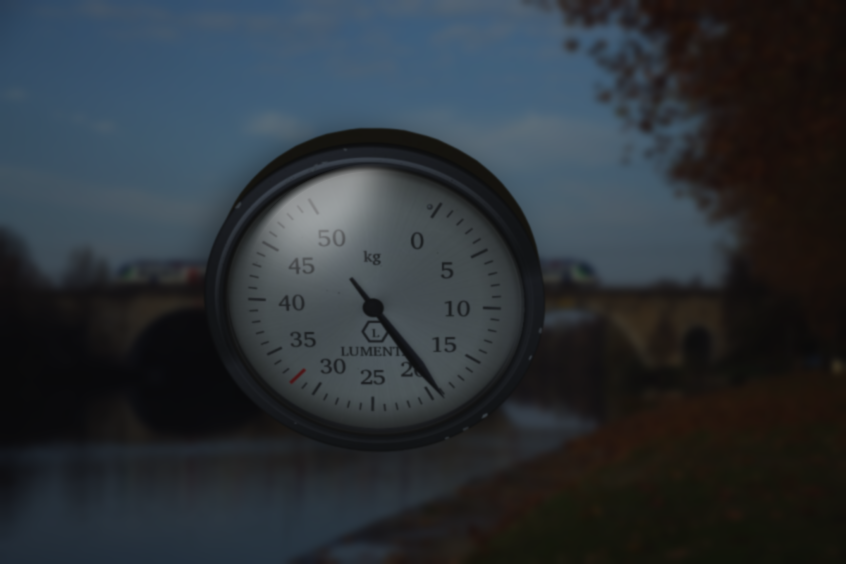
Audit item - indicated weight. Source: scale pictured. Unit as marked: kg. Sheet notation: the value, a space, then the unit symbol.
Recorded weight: 19 kg
